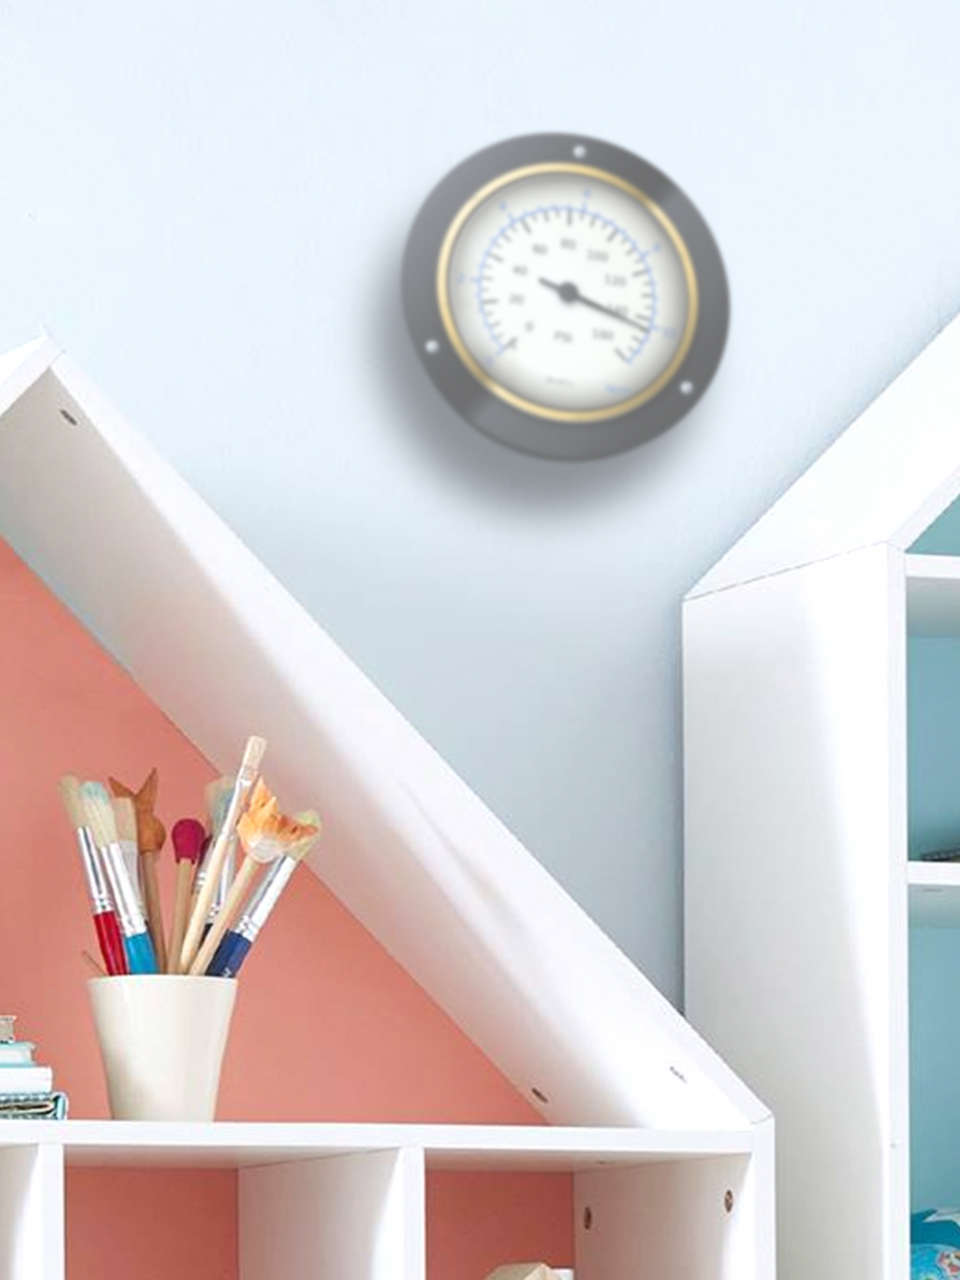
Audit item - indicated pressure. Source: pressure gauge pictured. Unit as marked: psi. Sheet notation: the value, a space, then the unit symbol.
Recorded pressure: 145 psi
